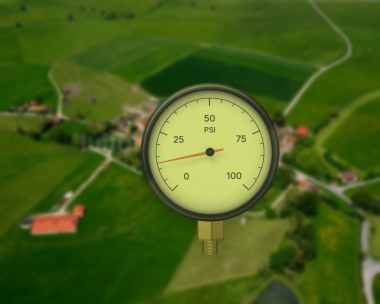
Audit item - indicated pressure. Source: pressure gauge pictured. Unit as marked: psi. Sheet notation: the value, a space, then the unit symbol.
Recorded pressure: 12.5 psi
